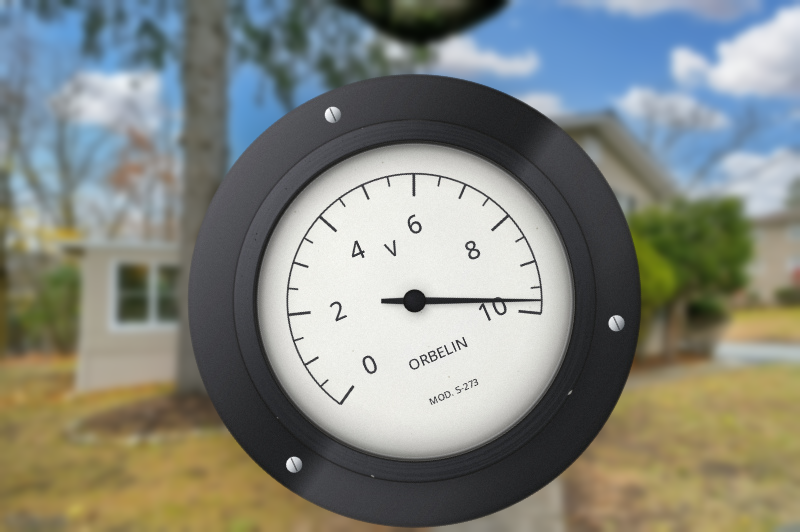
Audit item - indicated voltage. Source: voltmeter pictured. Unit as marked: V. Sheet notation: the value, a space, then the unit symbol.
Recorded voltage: 9.75 V
